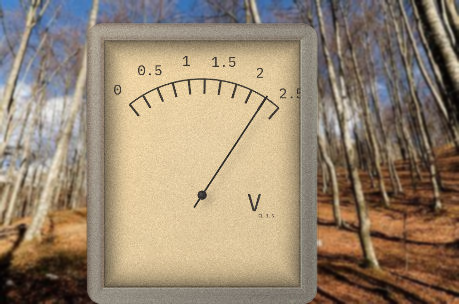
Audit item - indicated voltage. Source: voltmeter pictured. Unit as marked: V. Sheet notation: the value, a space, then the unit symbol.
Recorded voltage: 2.25 V
